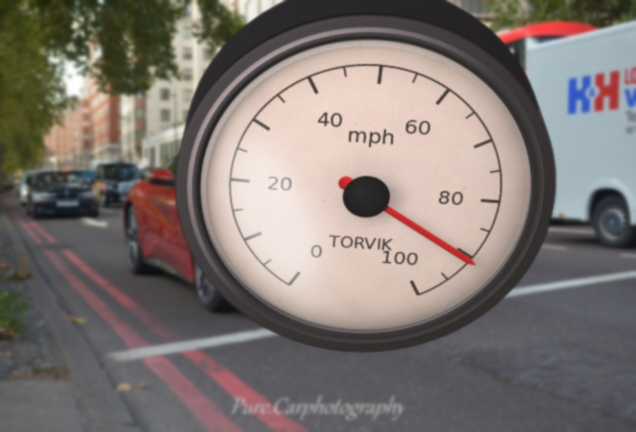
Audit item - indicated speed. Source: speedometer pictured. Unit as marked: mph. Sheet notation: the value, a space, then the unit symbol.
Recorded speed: 90 mph
